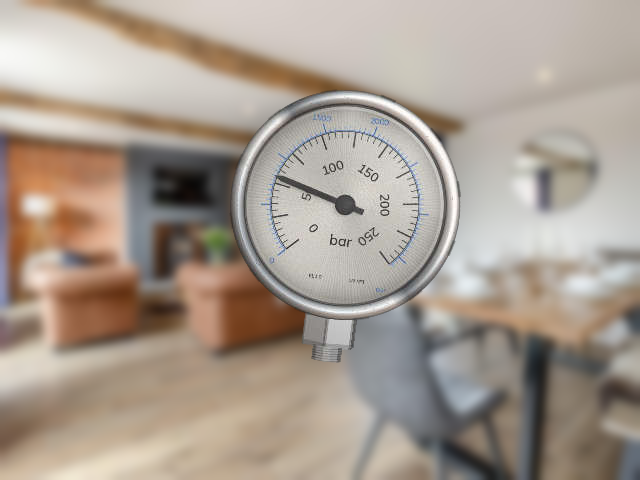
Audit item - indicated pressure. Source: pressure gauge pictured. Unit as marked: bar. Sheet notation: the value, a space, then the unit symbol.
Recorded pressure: 55 bar
